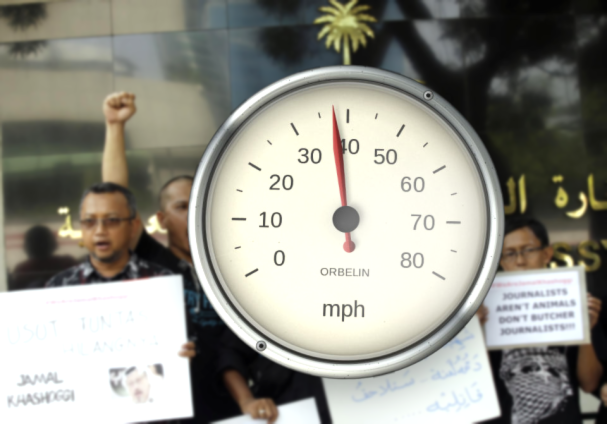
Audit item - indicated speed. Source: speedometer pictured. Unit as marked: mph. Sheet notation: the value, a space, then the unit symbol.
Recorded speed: 37.5 mph
